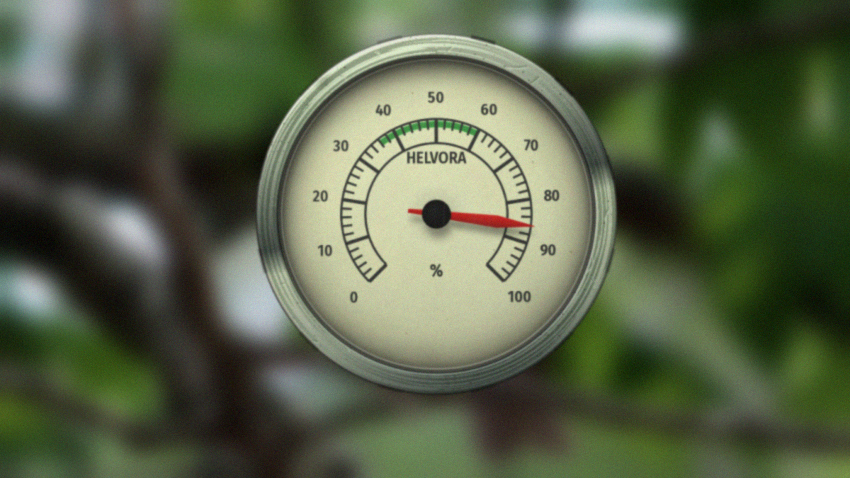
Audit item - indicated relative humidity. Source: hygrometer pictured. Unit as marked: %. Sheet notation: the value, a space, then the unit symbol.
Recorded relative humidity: 86 %
